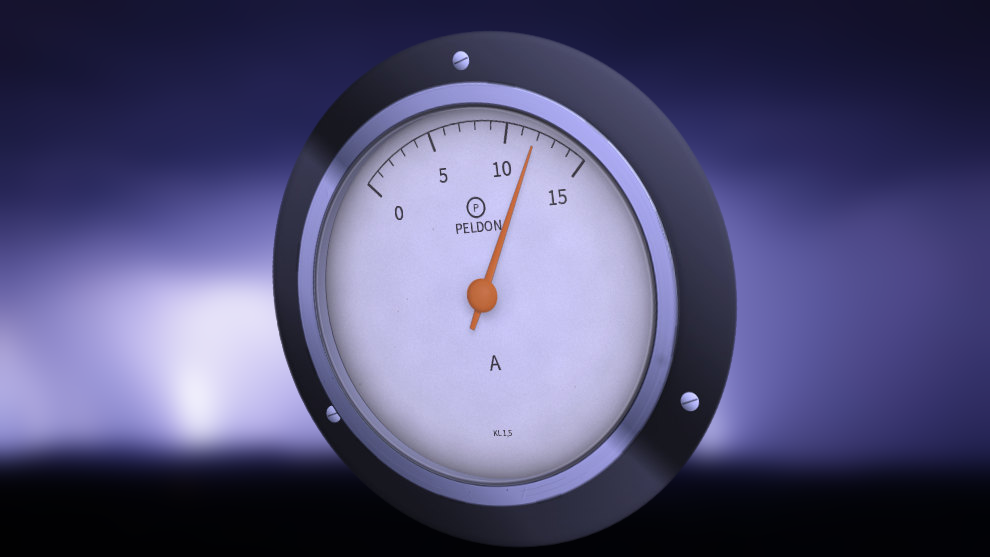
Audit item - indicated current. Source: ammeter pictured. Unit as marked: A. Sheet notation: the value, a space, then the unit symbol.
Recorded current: 12 A
